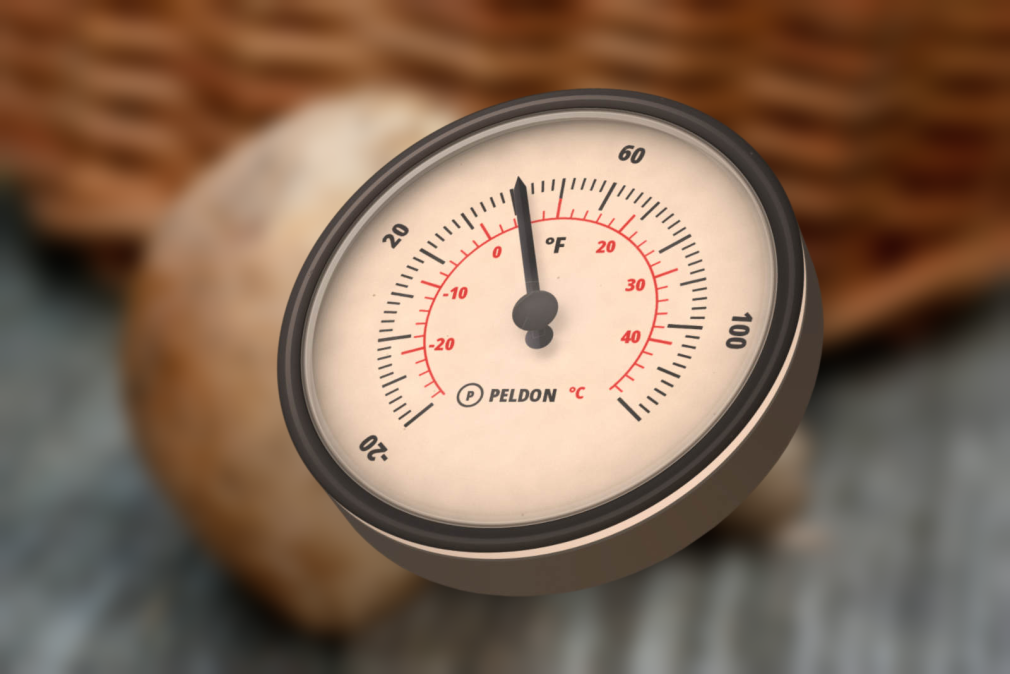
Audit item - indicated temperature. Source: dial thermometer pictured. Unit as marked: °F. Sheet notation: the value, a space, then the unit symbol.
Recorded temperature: 42 °F
